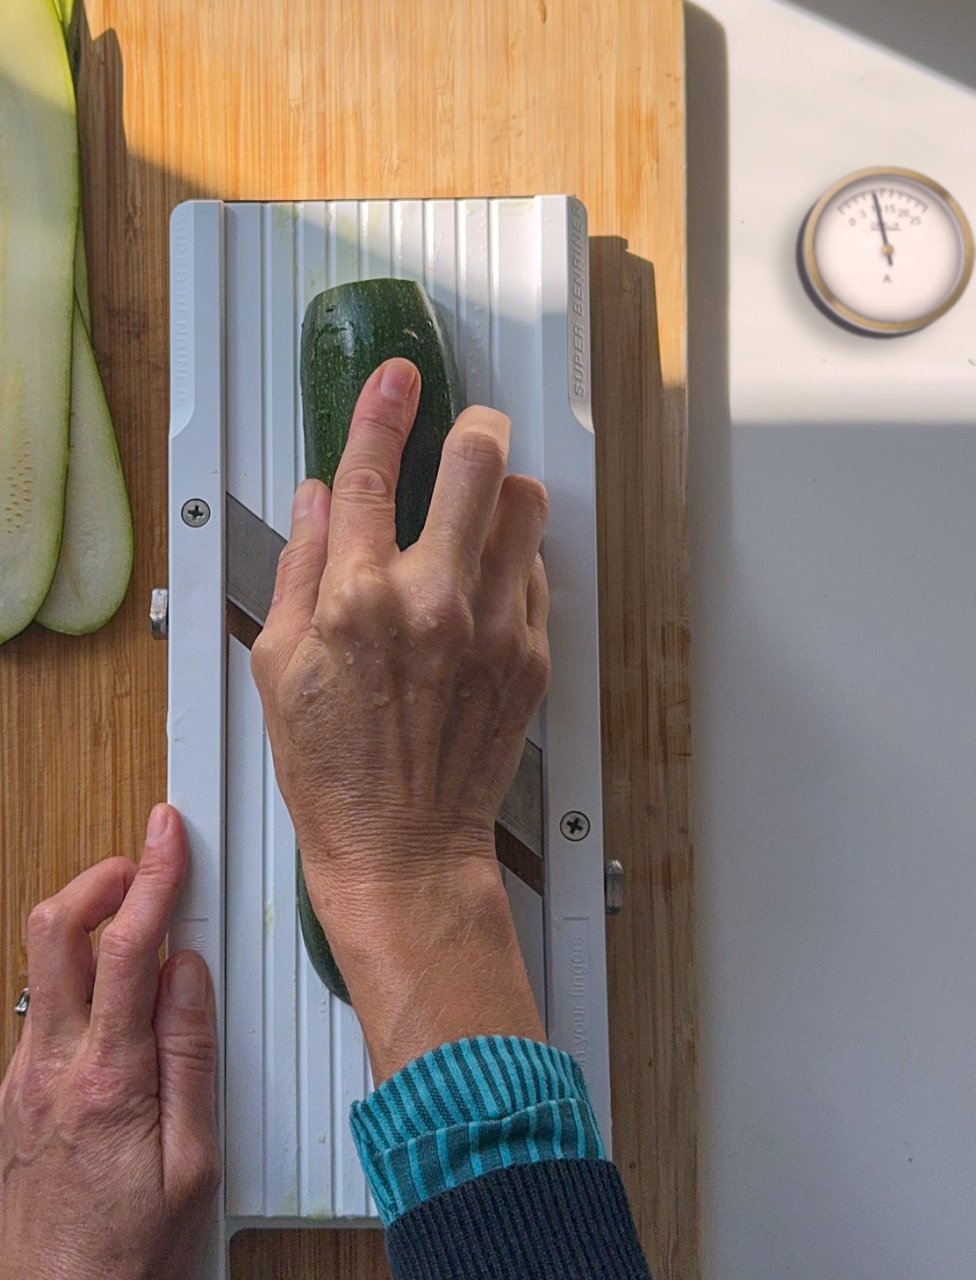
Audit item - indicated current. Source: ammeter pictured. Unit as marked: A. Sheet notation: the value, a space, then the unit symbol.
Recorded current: 10 A
